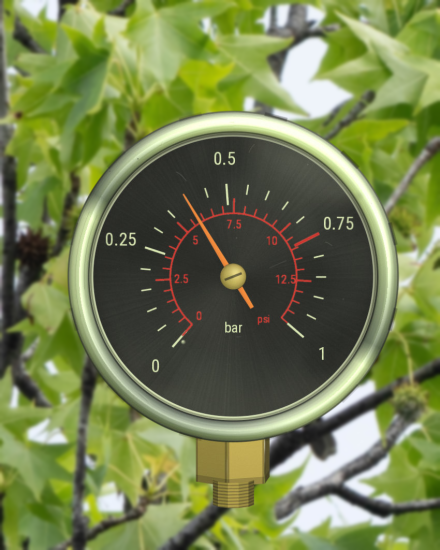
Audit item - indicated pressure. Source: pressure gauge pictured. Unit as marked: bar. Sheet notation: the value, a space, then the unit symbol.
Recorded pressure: 0.4 bar
